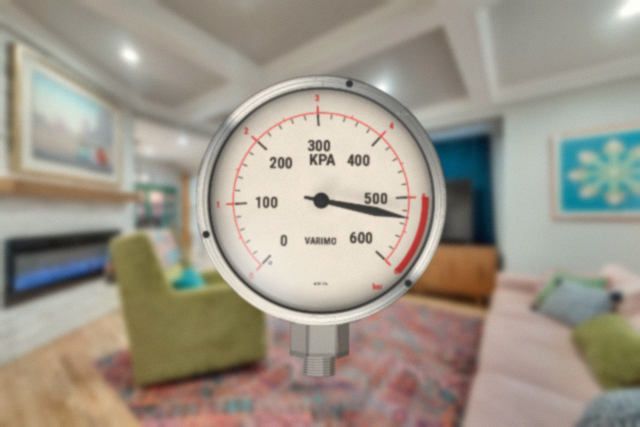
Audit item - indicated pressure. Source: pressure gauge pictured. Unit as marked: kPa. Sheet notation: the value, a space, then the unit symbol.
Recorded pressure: 530 kPa
